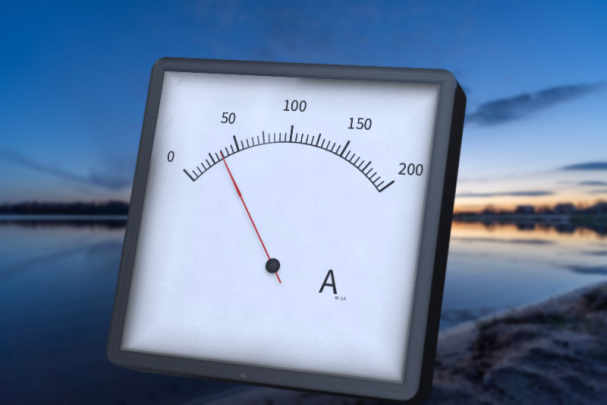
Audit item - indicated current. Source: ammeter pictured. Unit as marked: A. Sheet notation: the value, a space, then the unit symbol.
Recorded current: 35 A
